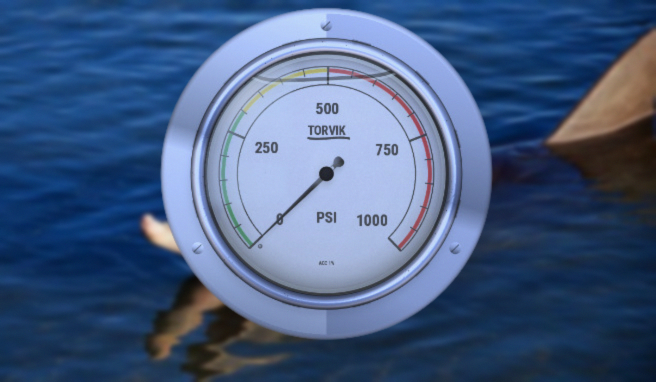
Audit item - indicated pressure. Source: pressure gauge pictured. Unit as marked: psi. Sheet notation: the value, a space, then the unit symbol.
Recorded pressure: 0 psi
